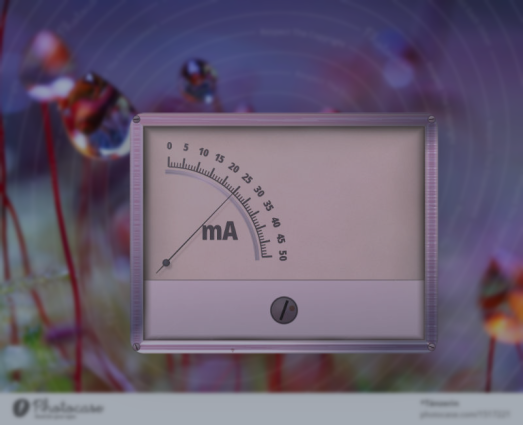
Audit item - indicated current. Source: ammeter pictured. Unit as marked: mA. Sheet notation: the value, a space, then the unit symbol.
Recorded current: 25 mA
